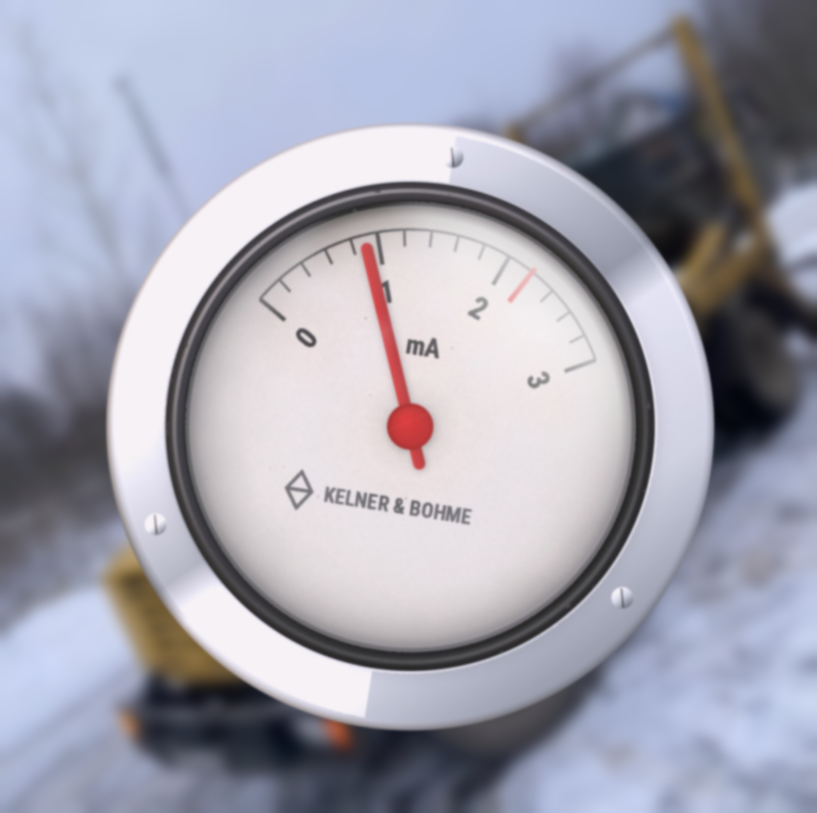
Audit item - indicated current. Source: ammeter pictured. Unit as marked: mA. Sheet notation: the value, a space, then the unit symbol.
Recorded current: 0.9 mA
